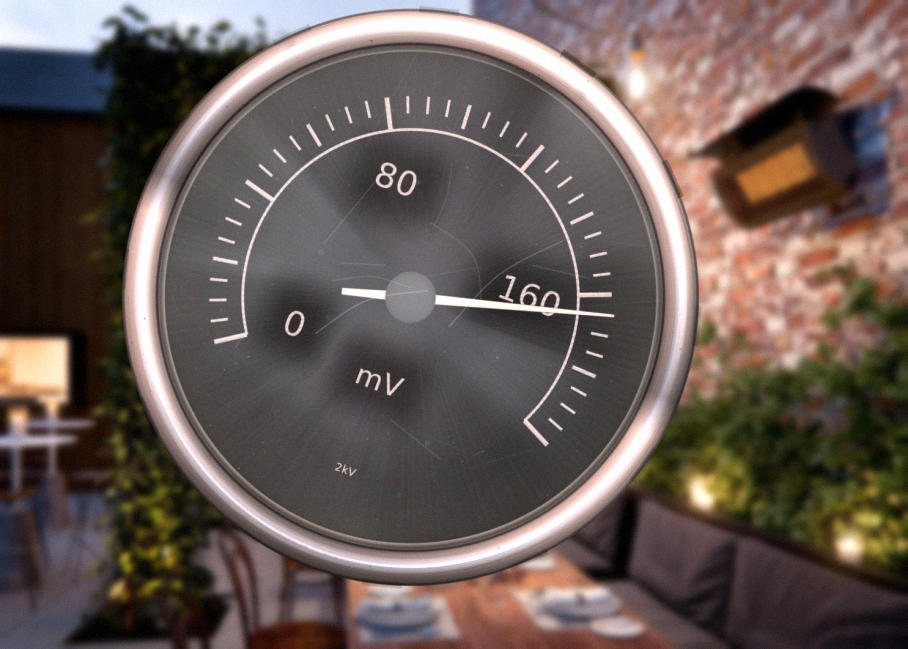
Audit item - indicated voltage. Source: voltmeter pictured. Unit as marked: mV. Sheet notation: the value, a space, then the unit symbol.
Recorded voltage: 165 mV
